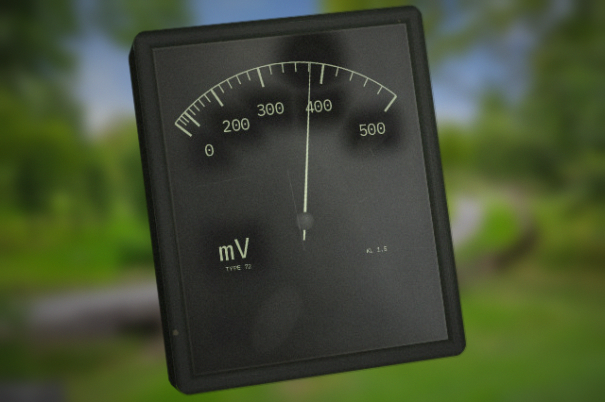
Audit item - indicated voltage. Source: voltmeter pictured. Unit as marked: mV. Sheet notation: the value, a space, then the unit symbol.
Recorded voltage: 380 mV
